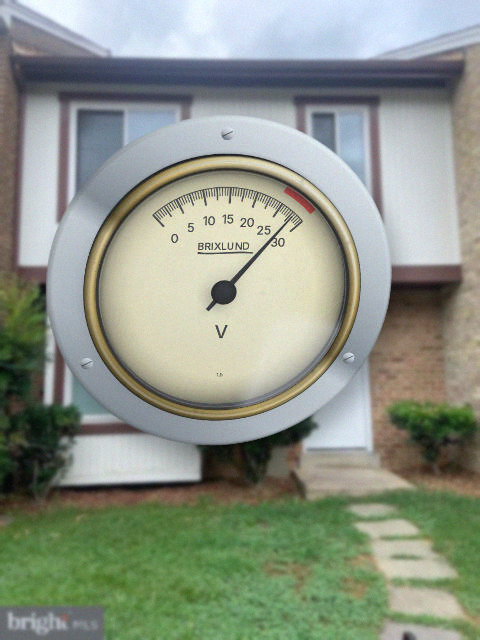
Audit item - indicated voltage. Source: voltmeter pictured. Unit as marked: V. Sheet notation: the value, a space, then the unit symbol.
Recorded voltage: 27.5 V
